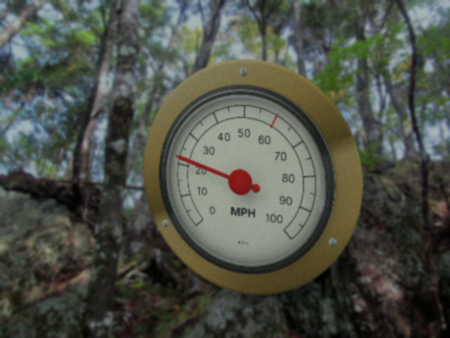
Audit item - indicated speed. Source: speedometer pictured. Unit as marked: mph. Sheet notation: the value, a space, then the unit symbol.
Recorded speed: 22.5 mph
